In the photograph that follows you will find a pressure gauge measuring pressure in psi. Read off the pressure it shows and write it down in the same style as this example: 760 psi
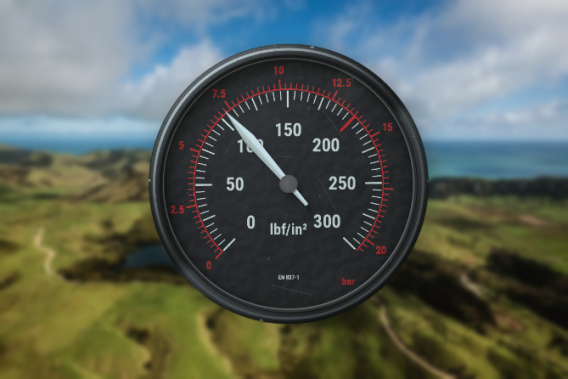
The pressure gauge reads 105 psi
